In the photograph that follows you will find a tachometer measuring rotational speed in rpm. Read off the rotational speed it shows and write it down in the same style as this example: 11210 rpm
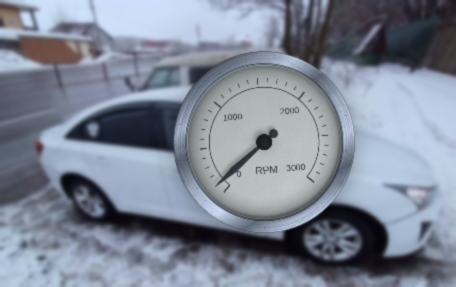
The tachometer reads 100 rpm
